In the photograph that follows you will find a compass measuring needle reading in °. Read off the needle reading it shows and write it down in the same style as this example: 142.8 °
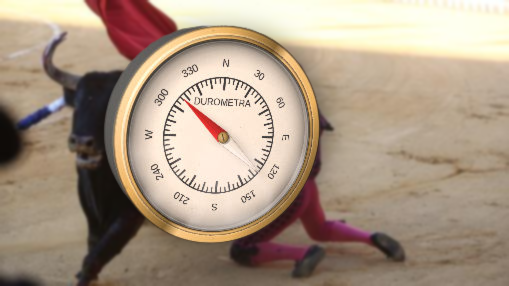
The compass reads 310 °
